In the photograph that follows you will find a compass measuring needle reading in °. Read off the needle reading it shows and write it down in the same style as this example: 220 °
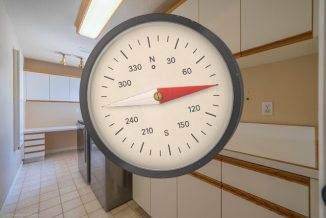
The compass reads 90 °
